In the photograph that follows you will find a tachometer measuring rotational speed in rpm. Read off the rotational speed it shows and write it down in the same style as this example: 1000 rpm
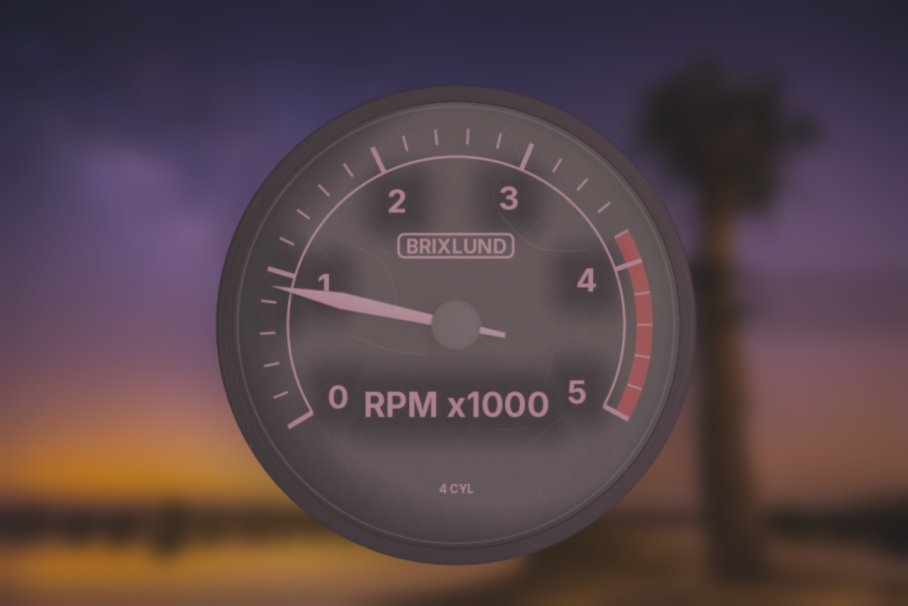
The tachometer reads 900 rpm
